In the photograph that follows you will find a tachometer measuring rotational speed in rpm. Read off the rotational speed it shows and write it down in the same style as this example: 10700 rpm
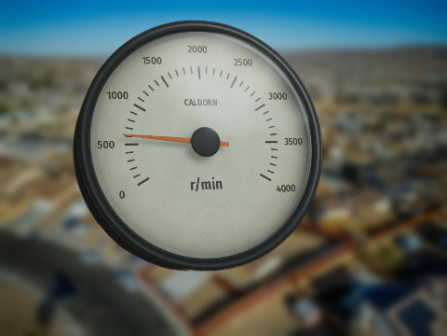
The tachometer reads 600 rpm
